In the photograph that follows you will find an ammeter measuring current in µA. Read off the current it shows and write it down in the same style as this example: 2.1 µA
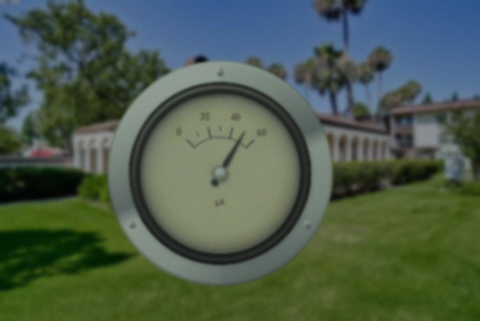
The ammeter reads 50 µA
